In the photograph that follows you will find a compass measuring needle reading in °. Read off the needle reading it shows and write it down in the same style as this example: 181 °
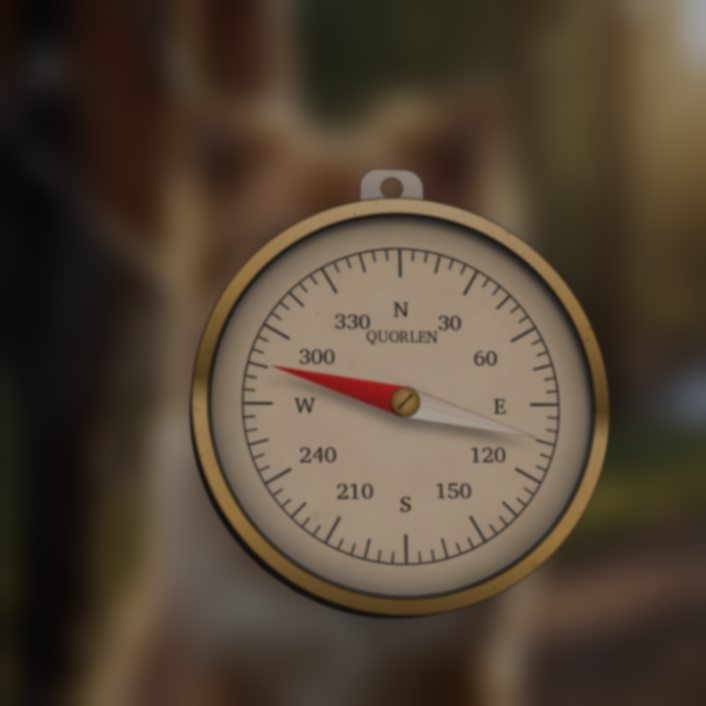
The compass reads 285 °
